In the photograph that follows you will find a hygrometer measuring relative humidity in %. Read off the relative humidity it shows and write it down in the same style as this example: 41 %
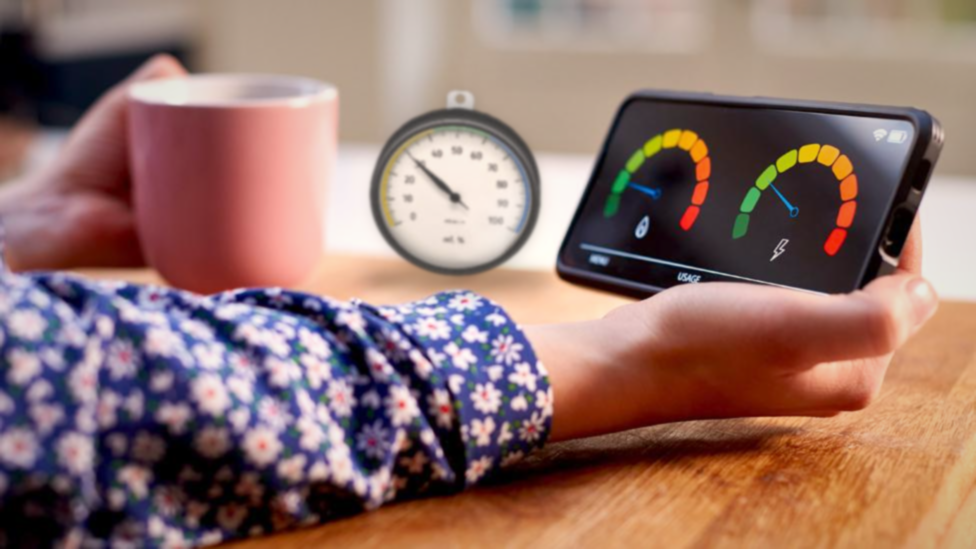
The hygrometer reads 30 %
